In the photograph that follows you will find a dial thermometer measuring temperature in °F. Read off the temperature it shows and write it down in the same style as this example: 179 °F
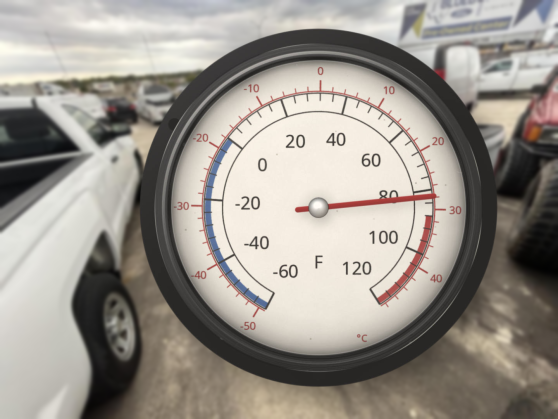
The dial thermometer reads 82 °F
